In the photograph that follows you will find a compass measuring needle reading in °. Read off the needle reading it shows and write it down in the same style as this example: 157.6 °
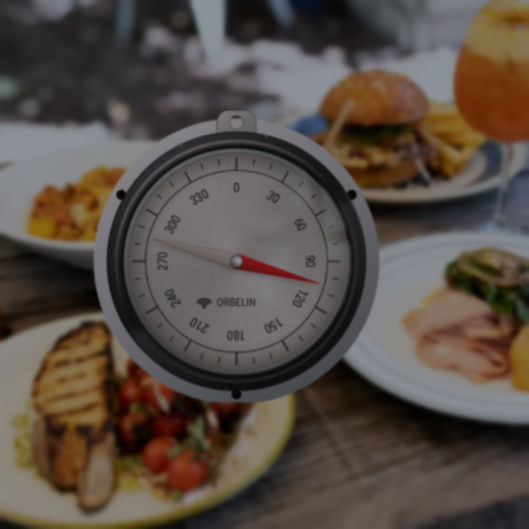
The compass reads 105 °
